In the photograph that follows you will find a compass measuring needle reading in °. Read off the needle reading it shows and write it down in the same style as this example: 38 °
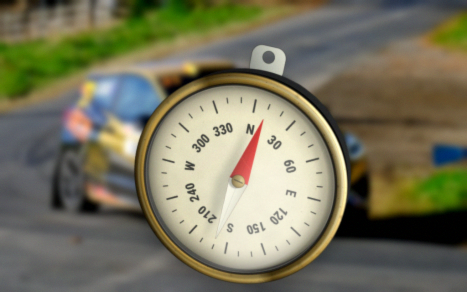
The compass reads 10 °
